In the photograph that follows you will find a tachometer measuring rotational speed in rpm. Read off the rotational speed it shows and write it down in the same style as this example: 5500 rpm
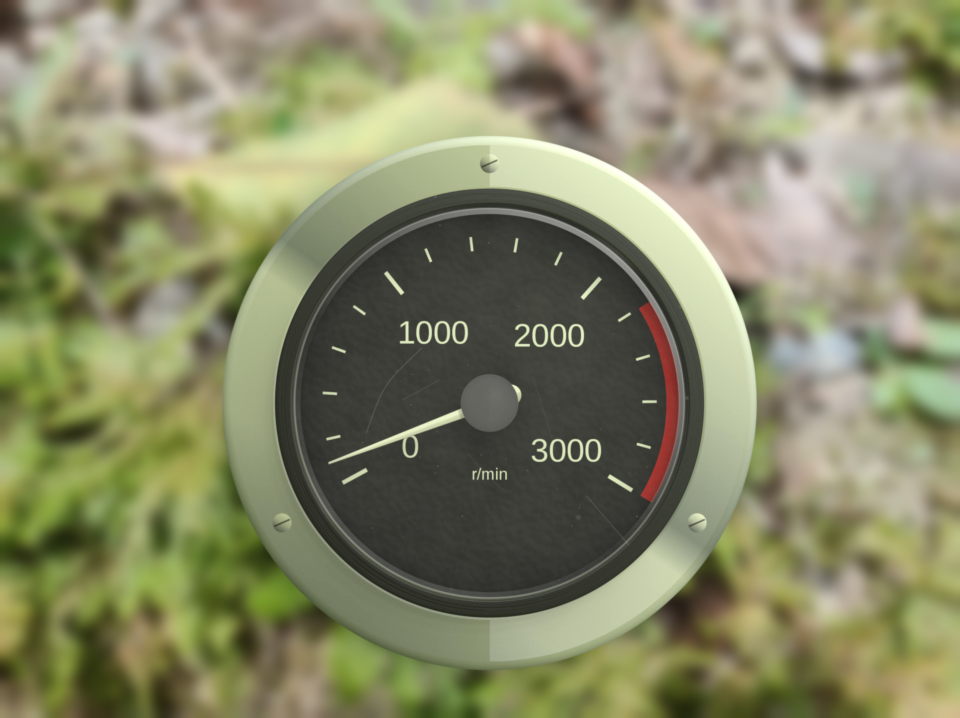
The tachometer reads 100 rpm
